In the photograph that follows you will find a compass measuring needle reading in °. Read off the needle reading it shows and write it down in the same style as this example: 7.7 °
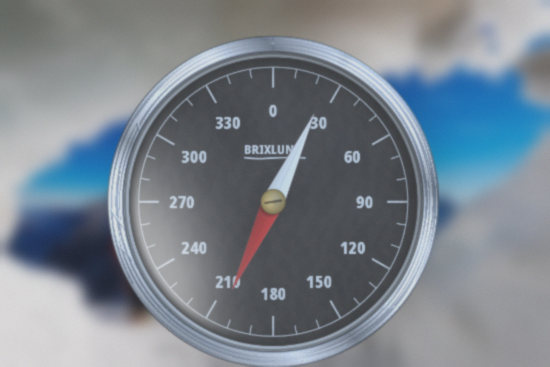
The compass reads 205 °
